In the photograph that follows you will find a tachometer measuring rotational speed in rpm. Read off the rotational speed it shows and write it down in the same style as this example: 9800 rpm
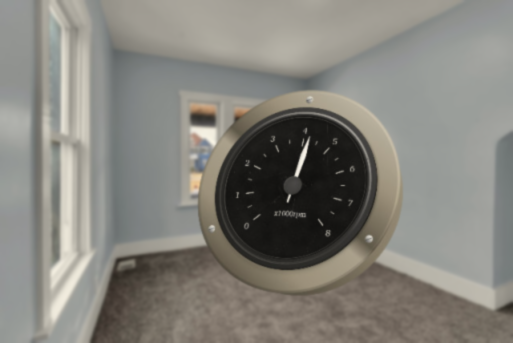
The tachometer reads 4250 rpm
